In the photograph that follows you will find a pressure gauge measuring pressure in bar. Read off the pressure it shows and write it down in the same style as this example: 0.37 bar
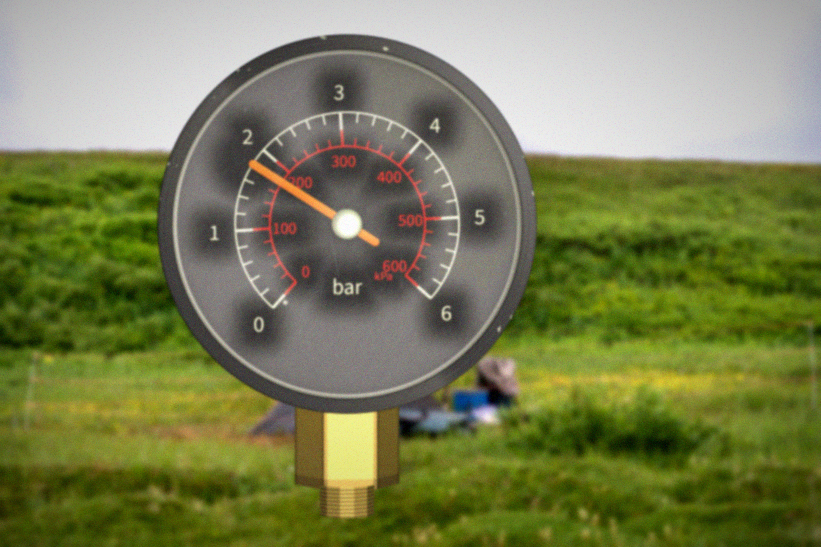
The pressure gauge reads 1.8 bar
